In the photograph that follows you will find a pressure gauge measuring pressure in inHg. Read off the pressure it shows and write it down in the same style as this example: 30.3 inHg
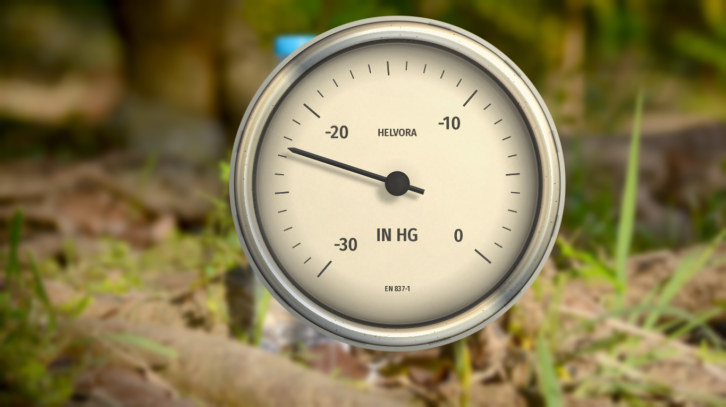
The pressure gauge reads -22.5 inHg
